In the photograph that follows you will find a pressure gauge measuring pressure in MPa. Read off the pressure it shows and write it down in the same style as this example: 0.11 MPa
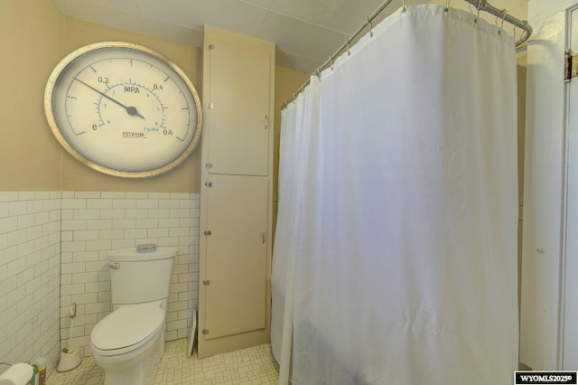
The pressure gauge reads 0.15 MPa
